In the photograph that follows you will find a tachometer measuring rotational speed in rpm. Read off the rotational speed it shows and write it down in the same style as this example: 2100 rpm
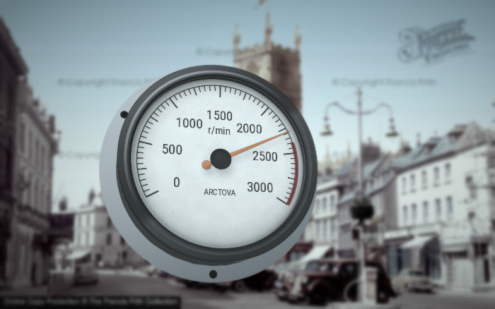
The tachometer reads 2300 rpm
